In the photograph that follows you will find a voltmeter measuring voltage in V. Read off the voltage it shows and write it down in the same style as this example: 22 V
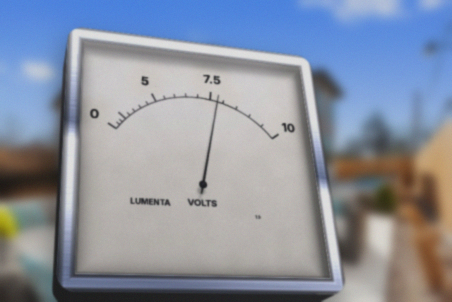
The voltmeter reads 7.75 V
